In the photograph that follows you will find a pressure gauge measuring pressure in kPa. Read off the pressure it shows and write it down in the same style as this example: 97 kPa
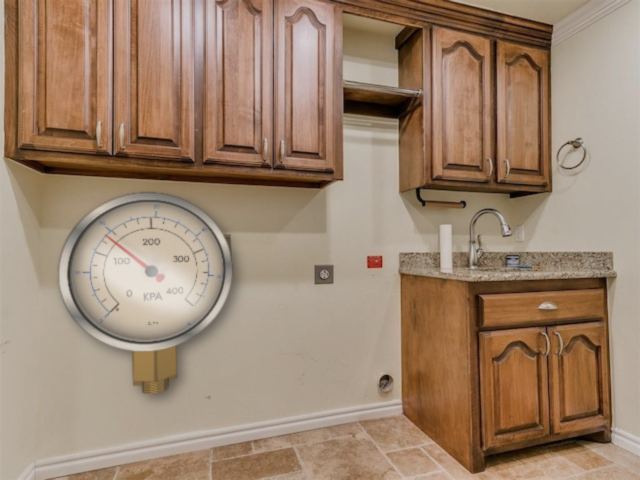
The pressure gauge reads 130 kPa
